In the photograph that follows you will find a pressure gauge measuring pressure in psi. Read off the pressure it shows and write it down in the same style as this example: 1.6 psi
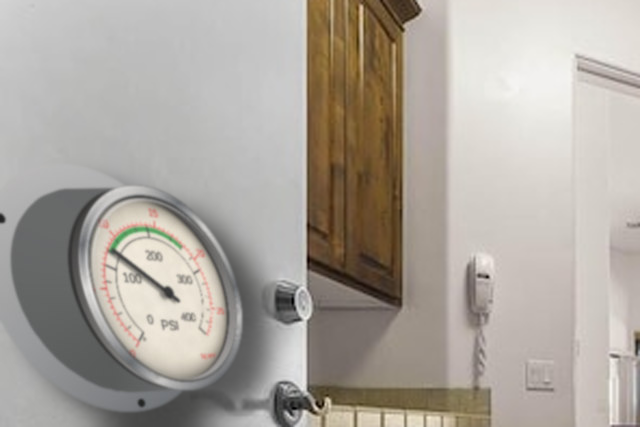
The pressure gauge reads 120 psi
